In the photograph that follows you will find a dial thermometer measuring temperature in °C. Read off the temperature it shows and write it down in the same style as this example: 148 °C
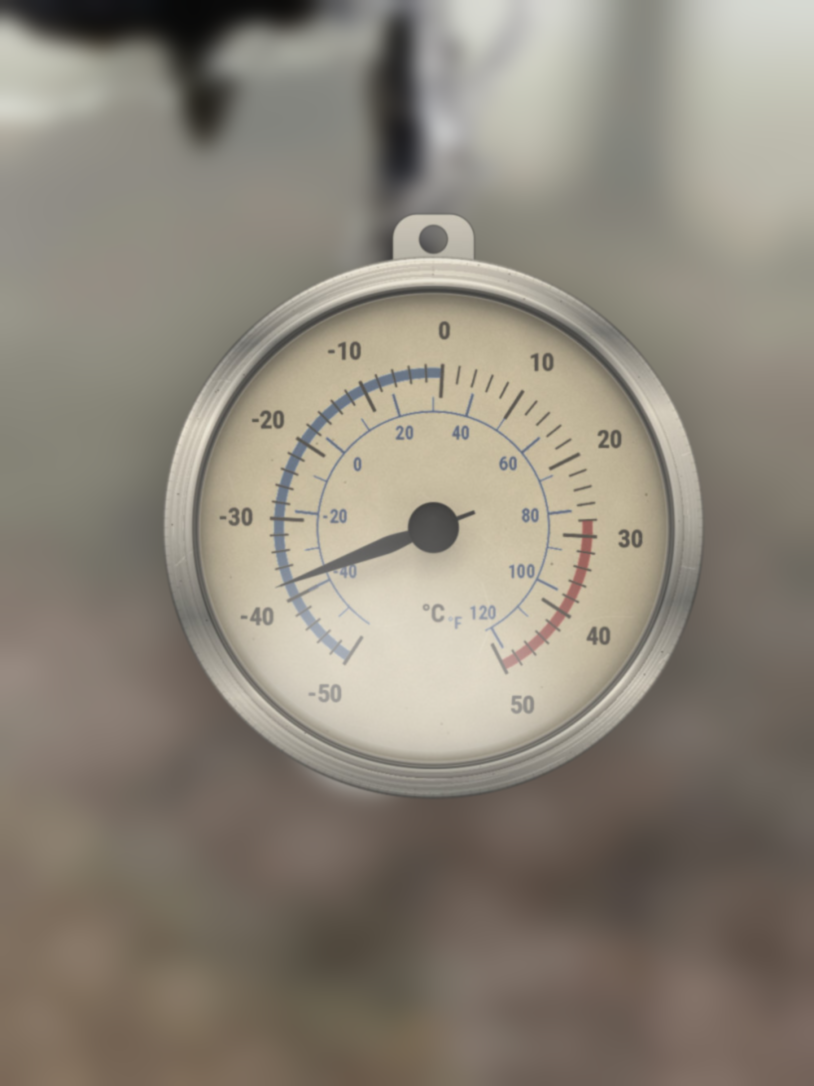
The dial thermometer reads -38 °C
